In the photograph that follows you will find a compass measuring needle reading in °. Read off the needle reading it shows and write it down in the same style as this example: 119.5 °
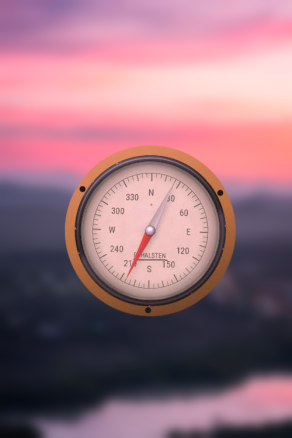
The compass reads 205 °
